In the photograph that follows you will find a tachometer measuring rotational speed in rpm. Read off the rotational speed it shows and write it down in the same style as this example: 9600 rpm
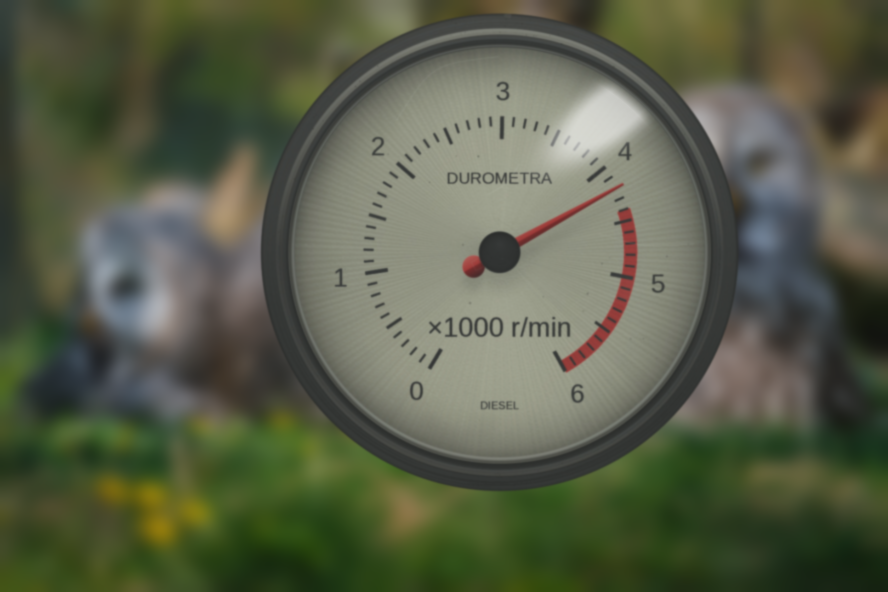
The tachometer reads 4200 rpm
